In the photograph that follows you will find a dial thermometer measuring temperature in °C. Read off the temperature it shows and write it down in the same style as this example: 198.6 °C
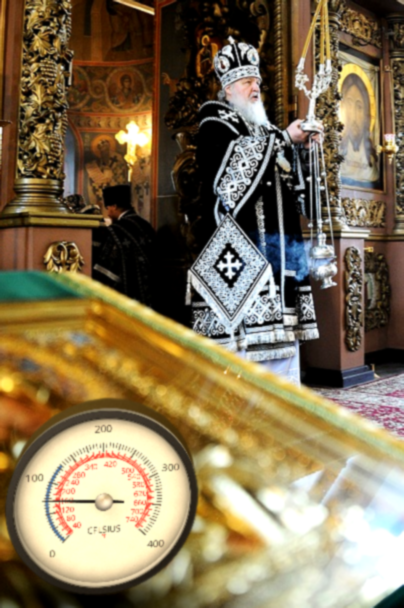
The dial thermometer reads 75 °C
